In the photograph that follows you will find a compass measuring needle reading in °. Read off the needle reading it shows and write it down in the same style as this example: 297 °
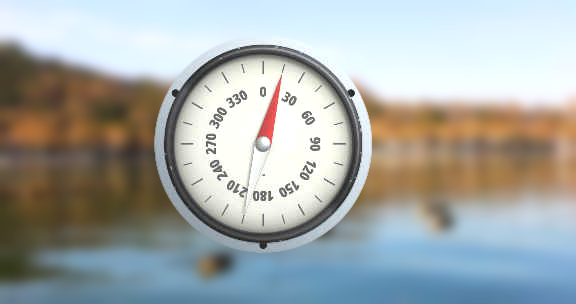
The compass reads 15 °
